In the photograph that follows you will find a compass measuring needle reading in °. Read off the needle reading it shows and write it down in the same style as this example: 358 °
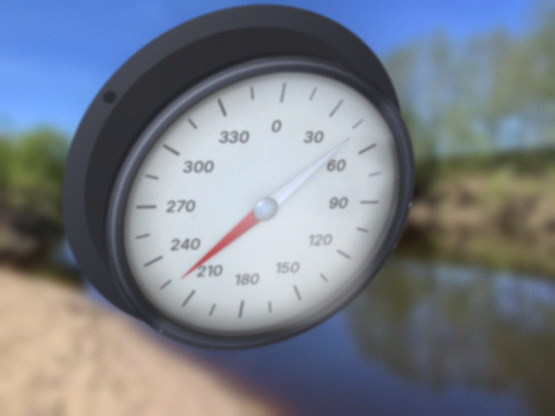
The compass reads 225 °
